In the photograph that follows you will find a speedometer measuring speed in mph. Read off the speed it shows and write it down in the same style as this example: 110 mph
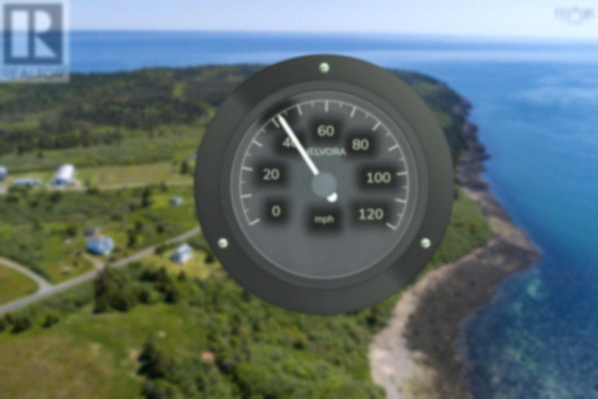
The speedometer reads 42.5 mph
